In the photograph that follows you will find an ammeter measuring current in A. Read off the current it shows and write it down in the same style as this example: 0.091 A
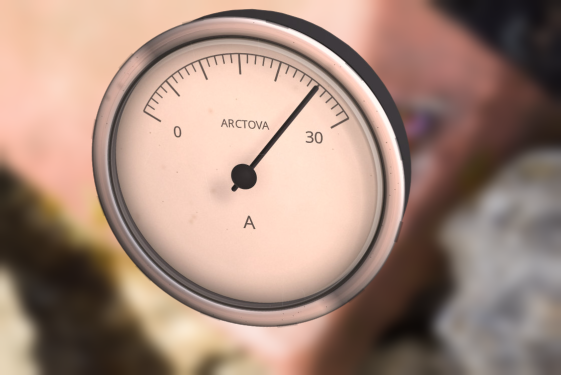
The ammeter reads 25 A
